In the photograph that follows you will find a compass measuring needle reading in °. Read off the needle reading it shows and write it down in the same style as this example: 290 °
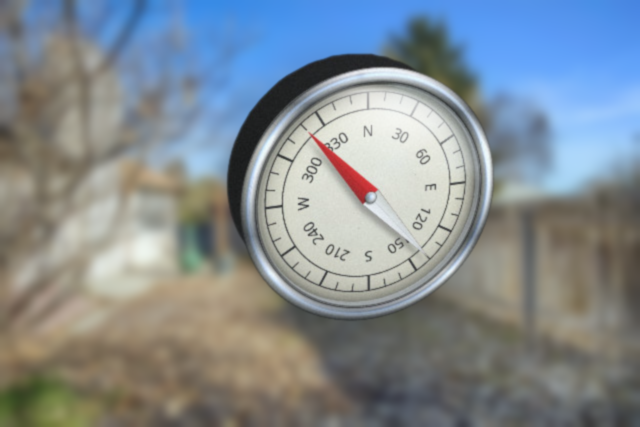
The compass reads 320 °
